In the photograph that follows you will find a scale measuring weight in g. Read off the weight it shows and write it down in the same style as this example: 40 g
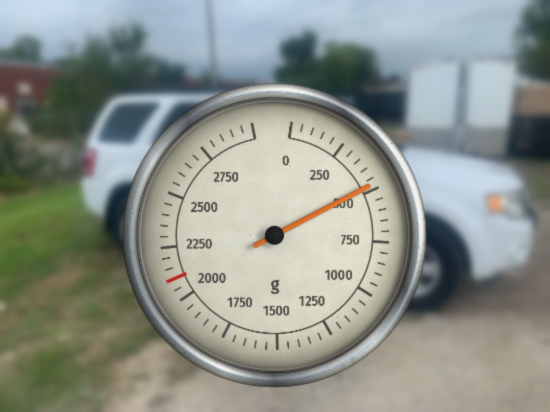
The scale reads 475 g
